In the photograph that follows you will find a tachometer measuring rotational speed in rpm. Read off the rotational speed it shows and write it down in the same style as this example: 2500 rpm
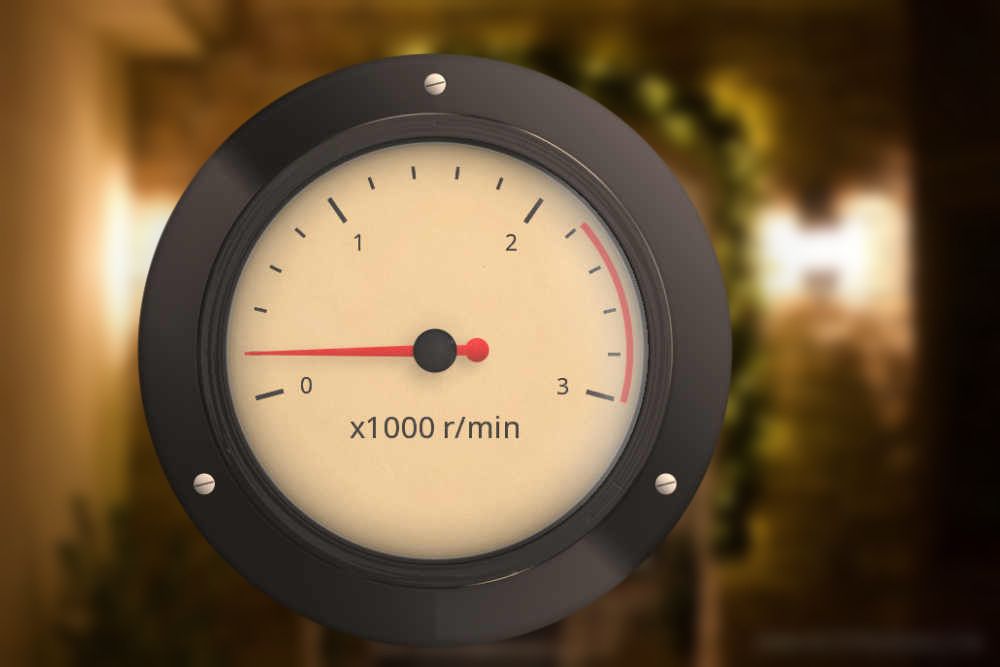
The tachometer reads 200 rpm
